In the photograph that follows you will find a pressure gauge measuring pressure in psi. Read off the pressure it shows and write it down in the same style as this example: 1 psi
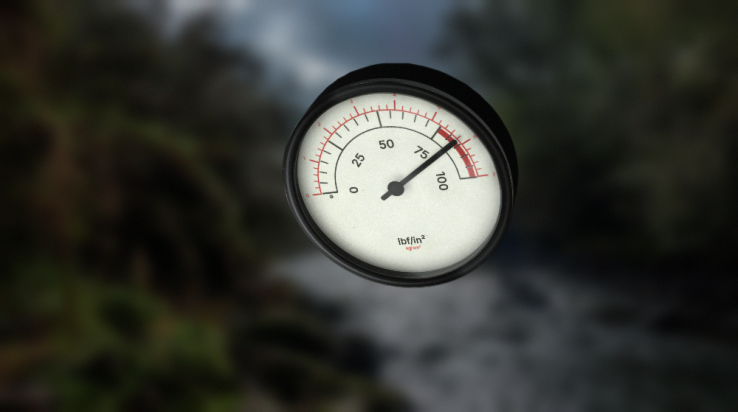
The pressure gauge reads 82.5 psi
